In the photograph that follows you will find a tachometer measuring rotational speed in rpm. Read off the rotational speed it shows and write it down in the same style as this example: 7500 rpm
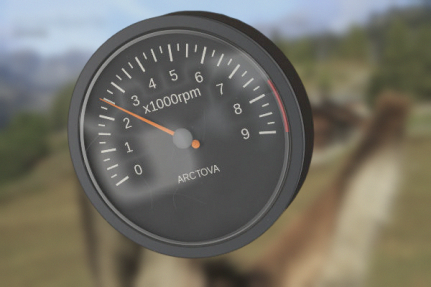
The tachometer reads 2500 rpm
